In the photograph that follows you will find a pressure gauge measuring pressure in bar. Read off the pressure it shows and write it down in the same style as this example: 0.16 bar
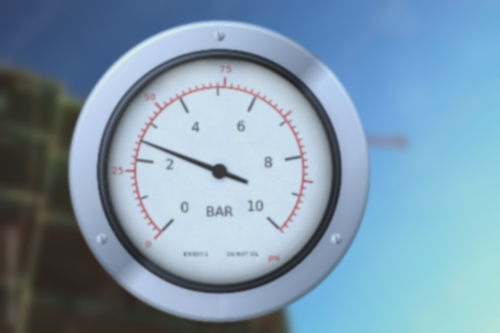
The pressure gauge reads 2.5 bar
